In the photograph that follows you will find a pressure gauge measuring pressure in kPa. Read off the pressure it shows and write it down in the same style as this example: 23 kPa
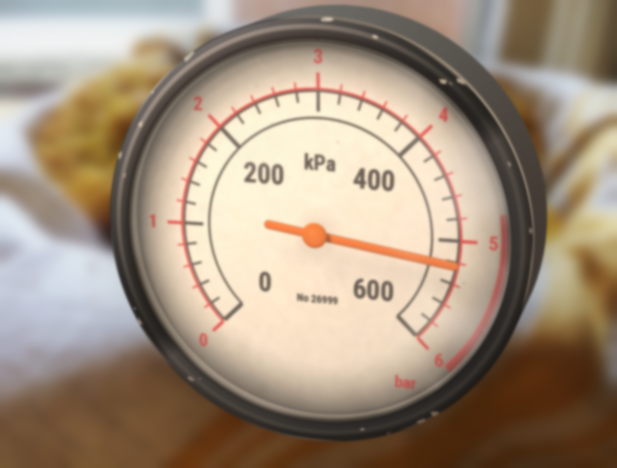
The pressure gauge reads 520 kPa
